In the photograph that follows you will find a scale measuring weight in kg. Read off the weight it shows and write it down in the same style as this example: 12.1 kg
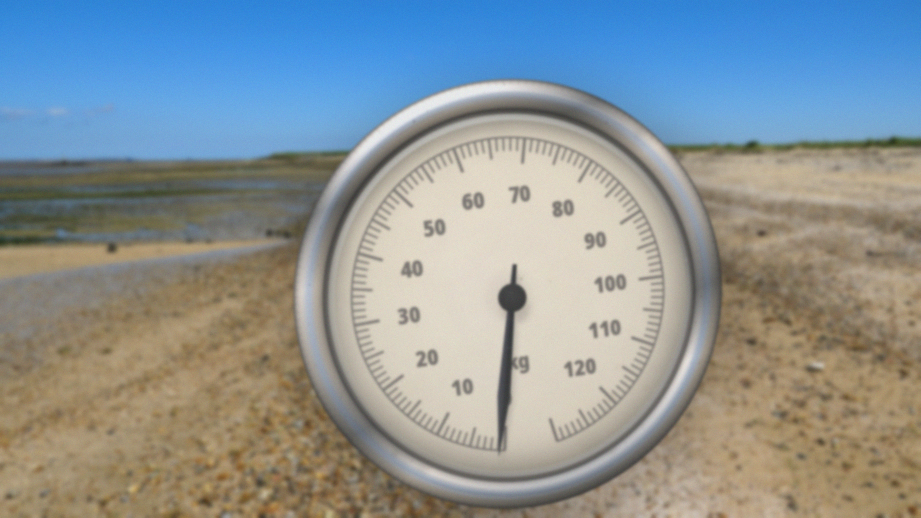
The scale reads 1 kg
